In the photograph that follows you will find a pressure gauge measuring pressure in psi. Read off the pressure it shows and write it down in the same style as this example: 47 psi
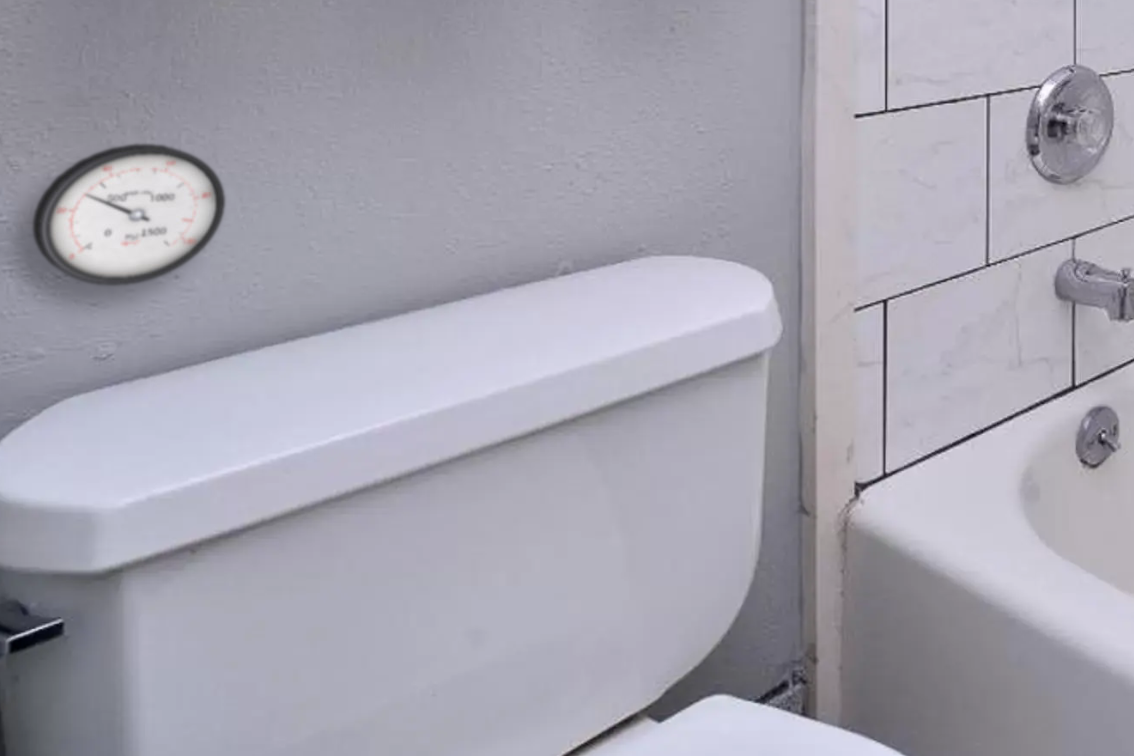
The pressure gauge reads 400 psi
